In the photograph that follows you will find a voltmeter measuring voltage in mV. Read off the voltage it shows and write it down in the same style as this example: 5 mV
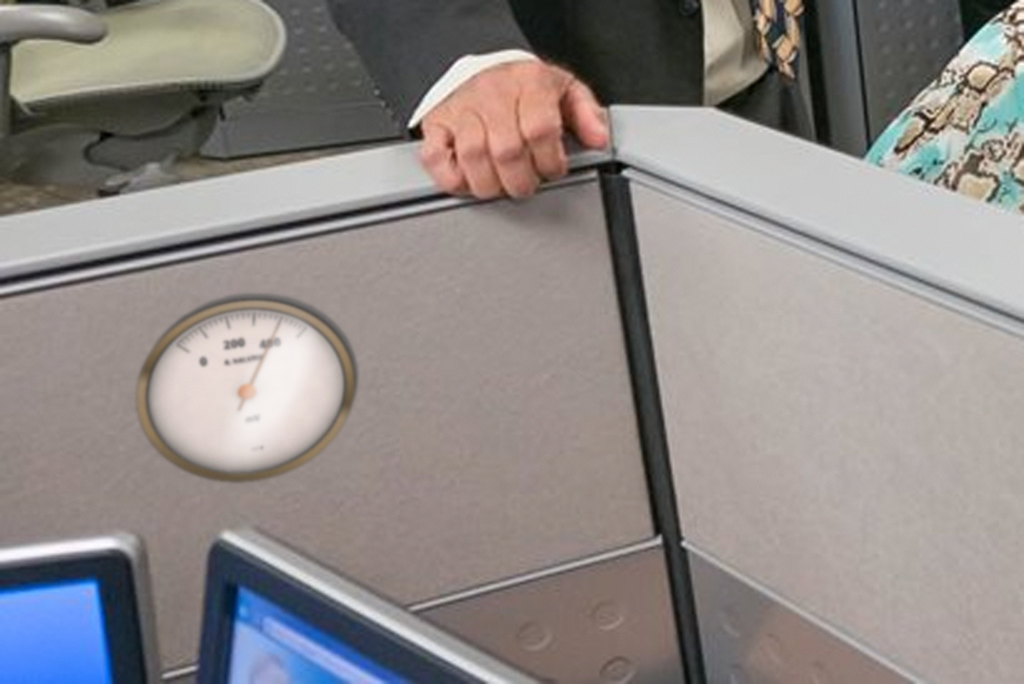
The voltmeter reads 400 mV
